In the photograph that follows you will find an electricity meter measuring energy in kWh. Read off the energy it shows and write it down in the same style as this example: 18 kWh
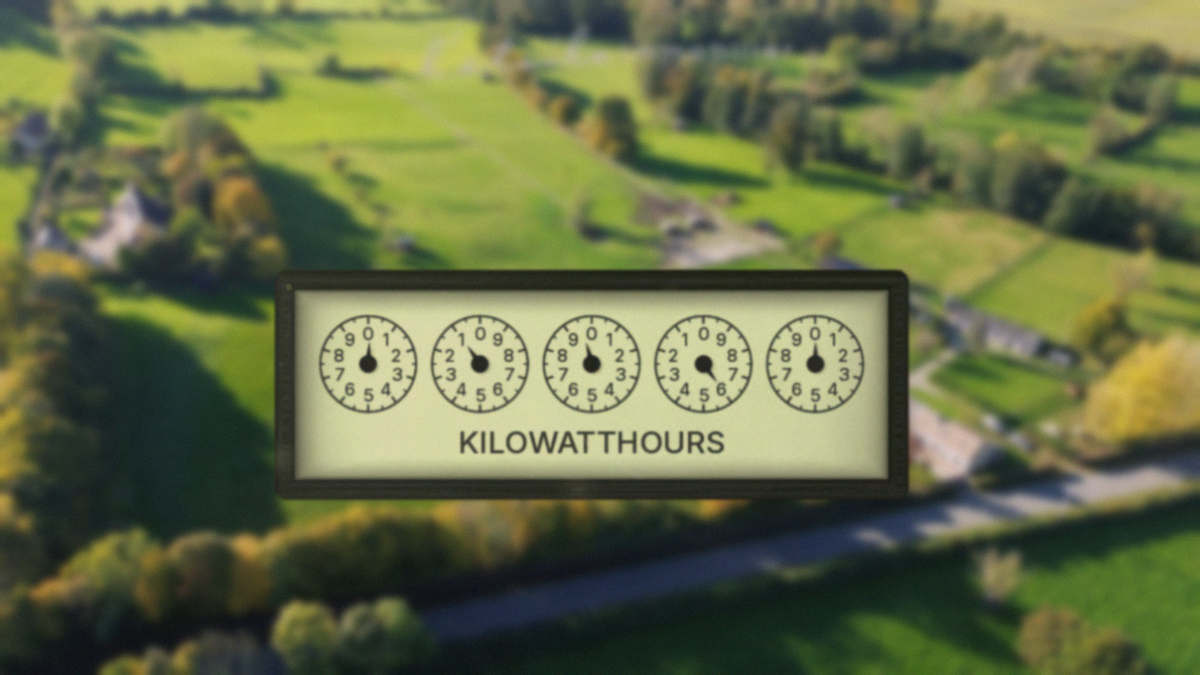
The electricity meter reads 960 kWh
